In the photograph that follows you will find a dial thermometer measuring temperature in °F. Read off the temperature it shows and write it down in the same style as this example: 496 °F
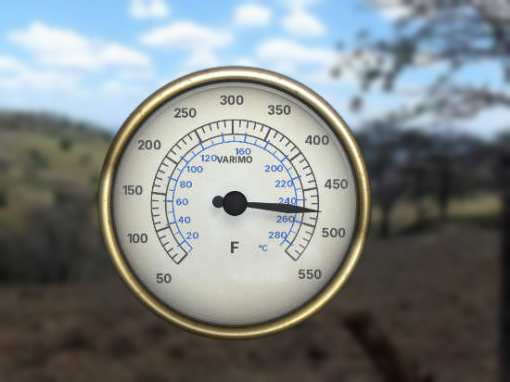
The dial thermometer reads 480 °F
